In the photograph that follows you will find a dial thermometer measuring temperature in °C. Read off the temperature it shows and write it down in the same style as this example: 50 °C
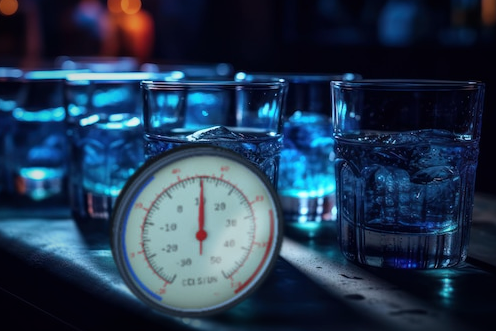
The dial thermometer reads 10 °C
